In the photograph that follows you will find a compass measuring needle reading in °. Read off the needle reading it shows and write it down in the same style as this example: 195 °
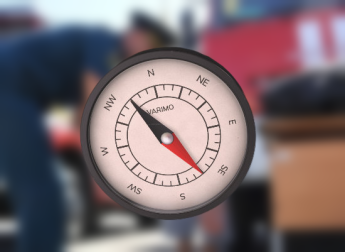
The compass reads 150 °
